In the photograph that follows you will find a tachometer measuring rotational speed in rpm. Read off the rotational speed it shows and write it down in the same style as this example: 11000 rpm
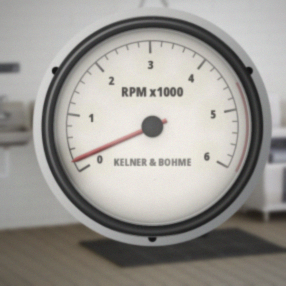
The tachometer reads 200 rpm
